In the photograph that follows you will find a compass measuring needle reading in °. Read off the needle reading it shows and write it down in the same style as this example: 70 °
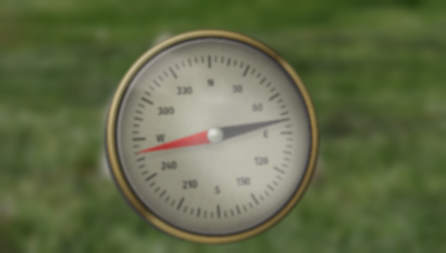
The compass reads 260 °
